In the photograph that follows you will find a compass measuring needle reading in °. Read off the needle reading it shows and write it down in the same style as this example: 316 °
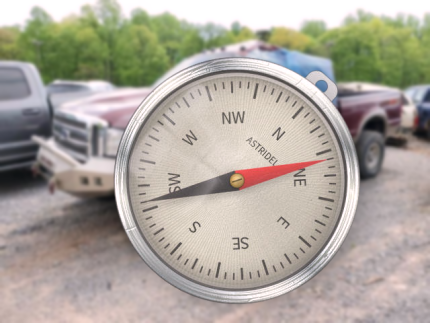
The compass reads 35 °
